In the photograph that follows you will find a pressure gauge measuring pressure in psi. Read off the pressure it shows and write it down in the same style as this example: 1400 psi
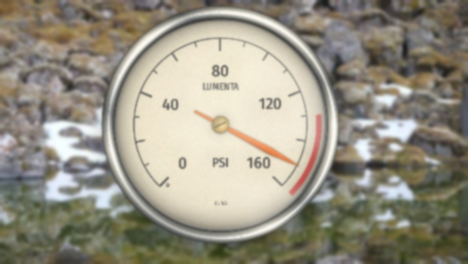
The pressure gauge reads 150 psi
